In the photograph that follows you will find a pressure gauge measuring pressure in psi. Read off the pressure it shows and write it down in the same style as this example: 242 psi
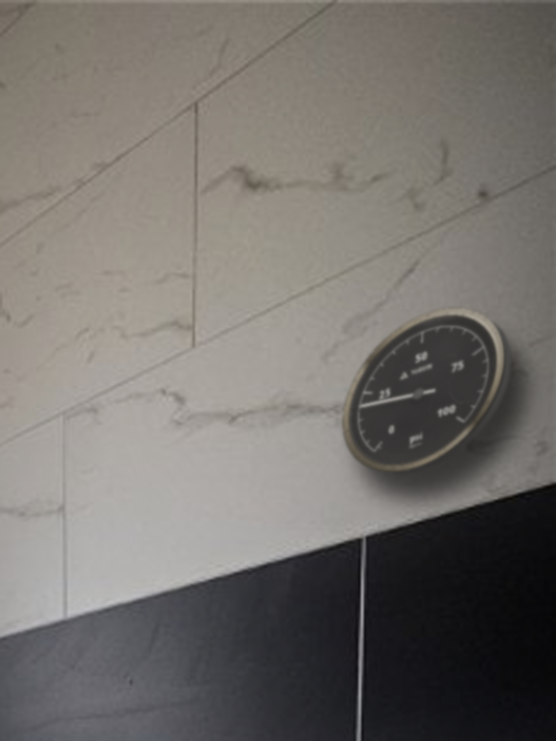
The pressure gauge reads 20 psi
